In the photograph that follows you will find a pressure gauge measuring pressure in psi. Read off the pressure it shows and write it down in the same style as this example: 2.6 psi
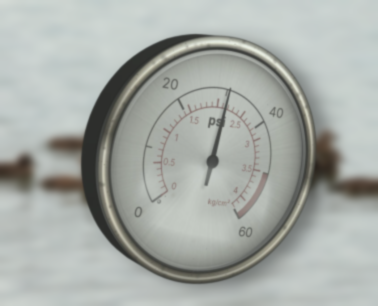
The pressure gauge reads 30 psi
